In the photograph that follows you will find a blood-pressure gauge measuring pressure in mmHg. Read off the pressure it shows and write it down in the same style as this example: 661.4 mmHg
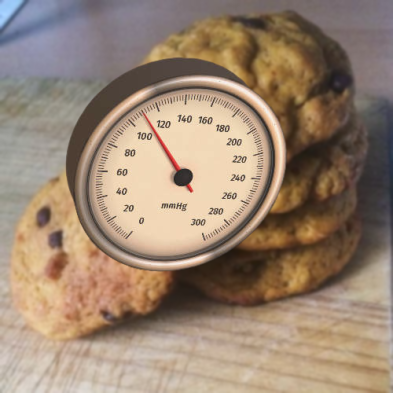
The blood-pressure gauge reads 110 mmHg
